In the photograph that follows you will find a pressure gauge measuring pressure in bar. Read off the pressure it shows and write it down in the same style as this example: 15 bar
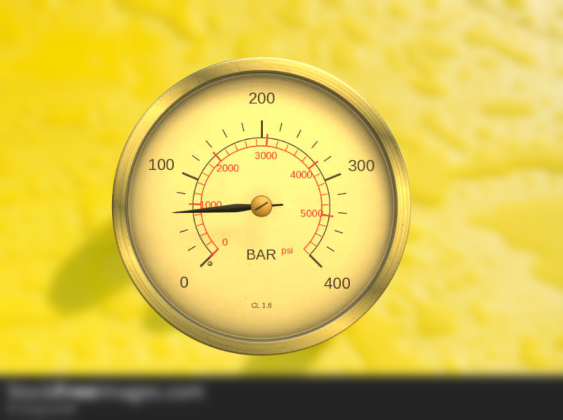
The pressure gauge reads 60 bar
